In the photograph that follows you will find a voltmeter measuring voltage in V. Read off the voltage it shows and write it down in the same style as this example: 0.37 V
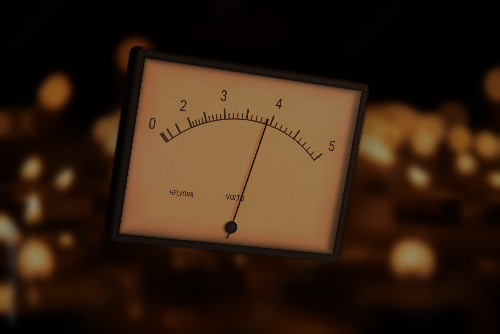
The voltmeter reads 3.9 V
